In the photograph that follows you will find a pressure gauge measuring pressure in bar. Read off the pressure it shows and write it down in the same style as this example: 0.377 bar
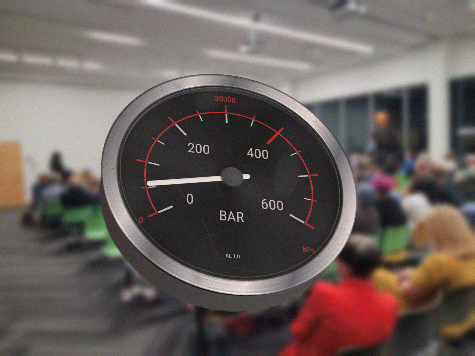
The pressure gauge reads 50 bar
